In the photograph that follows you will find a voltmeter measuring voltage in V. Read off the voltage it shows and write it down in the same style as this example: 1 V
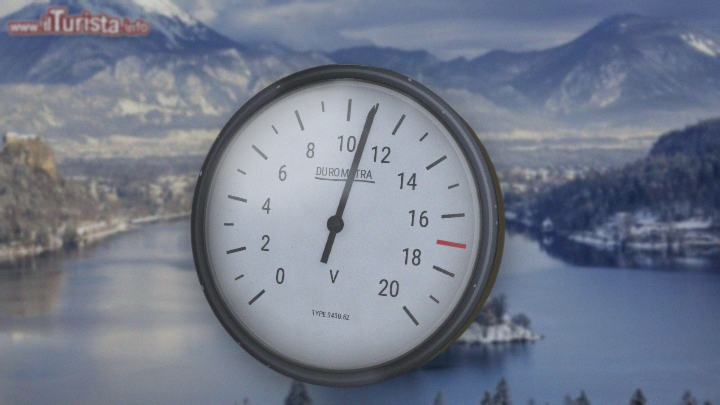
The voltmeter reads 11 V
